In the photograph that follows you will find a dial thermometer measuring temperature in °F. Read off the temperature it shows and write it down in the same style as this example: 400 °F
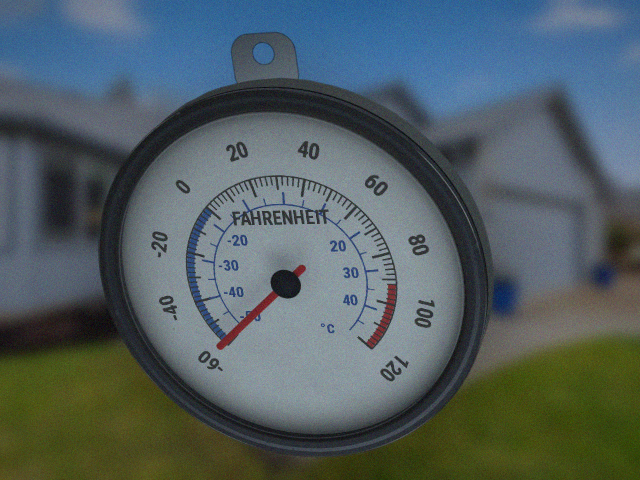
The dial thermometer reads -58 °F
